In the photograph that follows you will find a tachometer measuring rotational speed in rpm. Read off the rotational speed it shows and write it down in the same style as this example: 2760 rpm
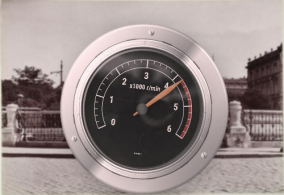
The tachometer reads 4200 rpm
